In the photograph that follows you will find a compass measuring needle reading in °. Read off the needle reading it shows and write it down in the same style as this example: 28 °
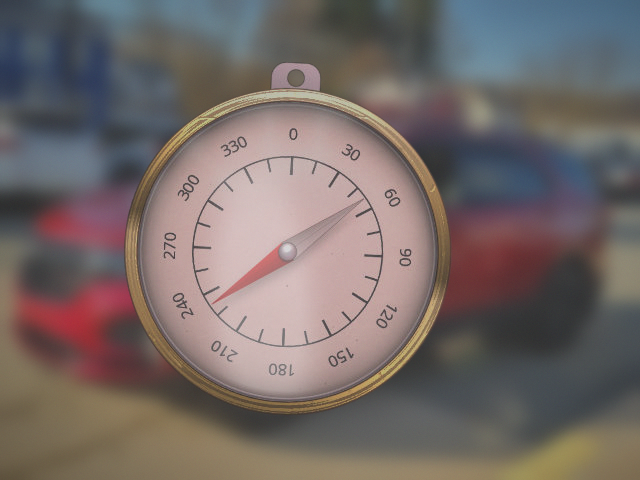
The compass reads 232.5 °
